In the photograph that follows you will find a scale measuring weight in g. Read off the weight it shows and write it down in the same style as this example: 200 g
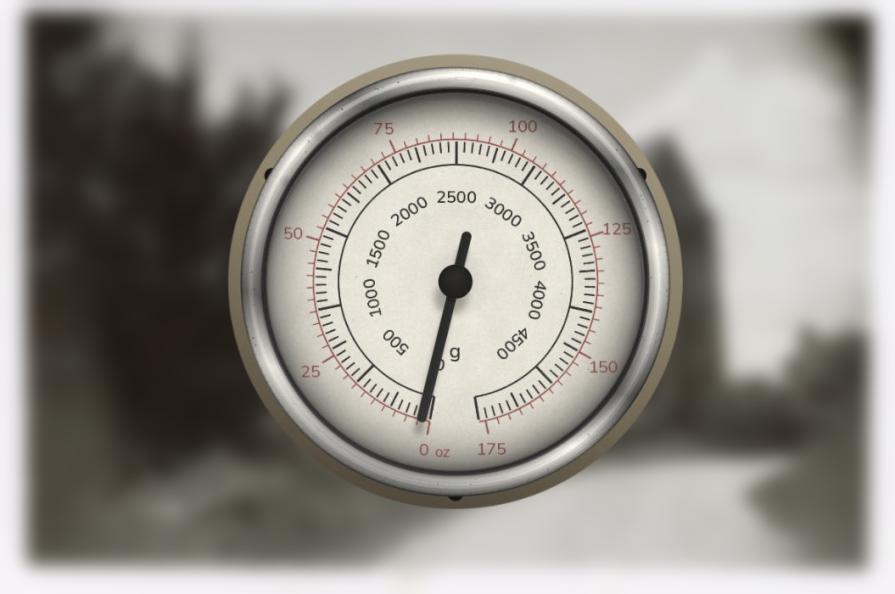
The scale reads 50 g
